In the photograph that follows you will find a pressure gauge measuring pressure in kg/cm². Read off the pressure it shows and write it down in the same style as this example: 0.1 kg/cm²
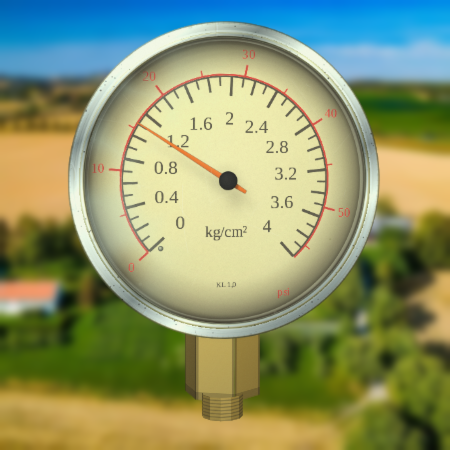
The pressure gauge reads 1.1 kg/cm²
